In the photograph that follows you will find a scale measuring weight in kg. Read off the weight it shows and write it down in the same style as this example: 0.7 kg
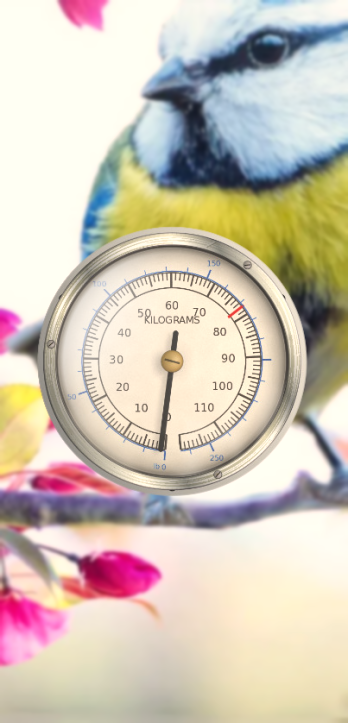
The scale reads 1 kg
